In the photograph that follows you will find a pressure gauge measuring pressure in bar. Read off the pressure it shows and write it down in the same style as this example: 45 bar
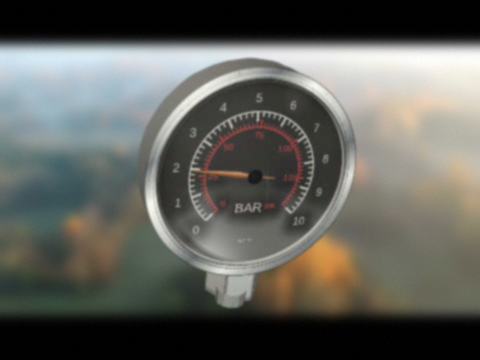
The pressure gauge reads 2 bar
